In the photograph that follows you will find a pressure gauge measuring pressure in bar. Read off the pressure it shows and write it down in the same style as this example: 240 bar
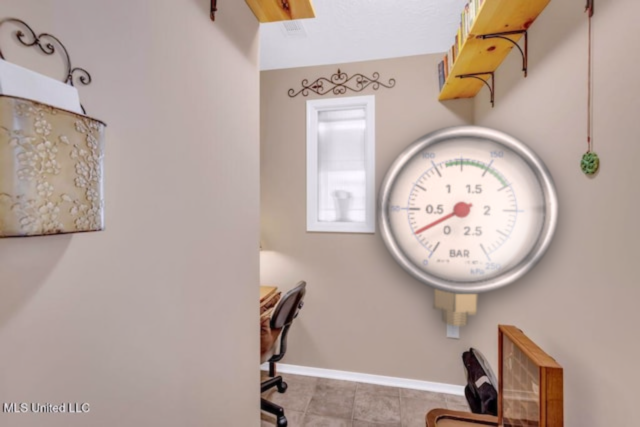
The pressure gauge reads 0.25 bar
